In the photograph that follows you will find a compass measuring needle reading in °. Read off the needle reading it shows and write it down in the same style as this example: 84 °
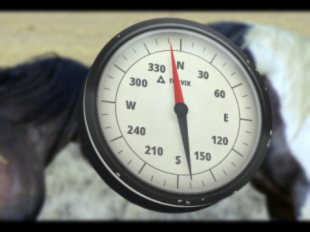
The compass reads 350 °
